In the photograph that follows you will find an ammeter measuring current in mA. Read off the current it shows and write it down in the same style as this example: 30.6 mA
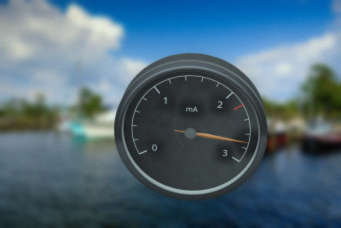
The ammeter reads 2.7 mA
